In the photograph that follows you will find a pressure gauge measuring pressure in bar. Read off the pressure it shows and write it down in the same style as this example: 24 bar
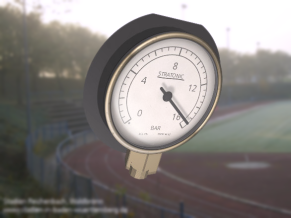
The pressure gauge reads 15.5 bar
